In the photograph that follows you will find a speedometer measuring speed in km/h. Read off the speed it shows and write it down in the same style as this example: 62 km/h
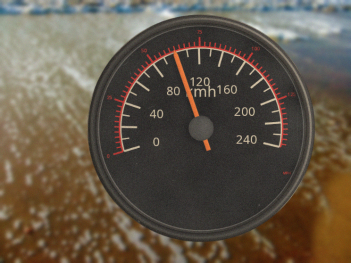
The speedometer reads 100 km/h
